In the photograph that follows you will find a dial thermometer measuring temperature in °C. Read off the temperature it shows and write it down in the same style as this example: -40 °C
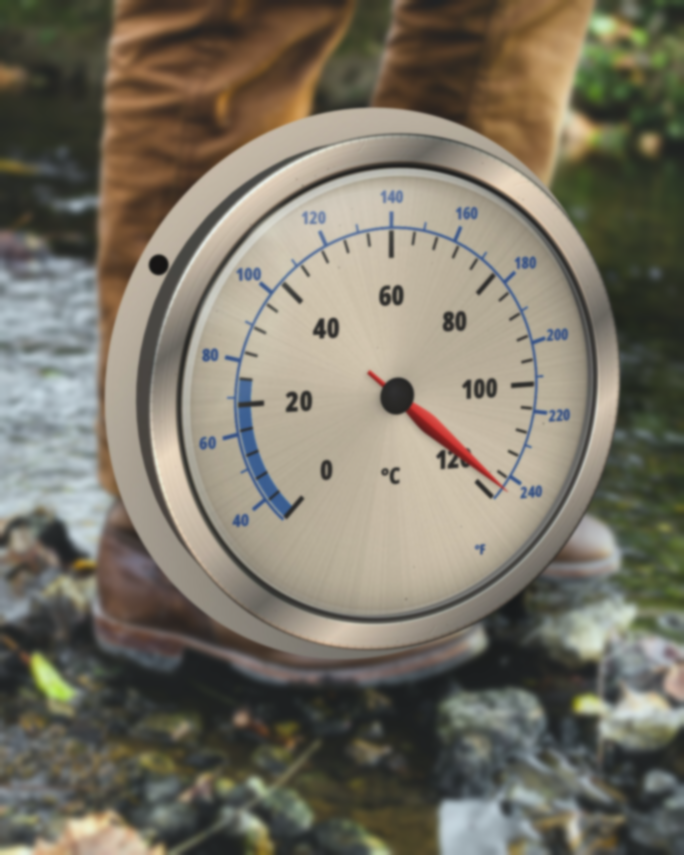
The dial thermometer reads 118 °C
